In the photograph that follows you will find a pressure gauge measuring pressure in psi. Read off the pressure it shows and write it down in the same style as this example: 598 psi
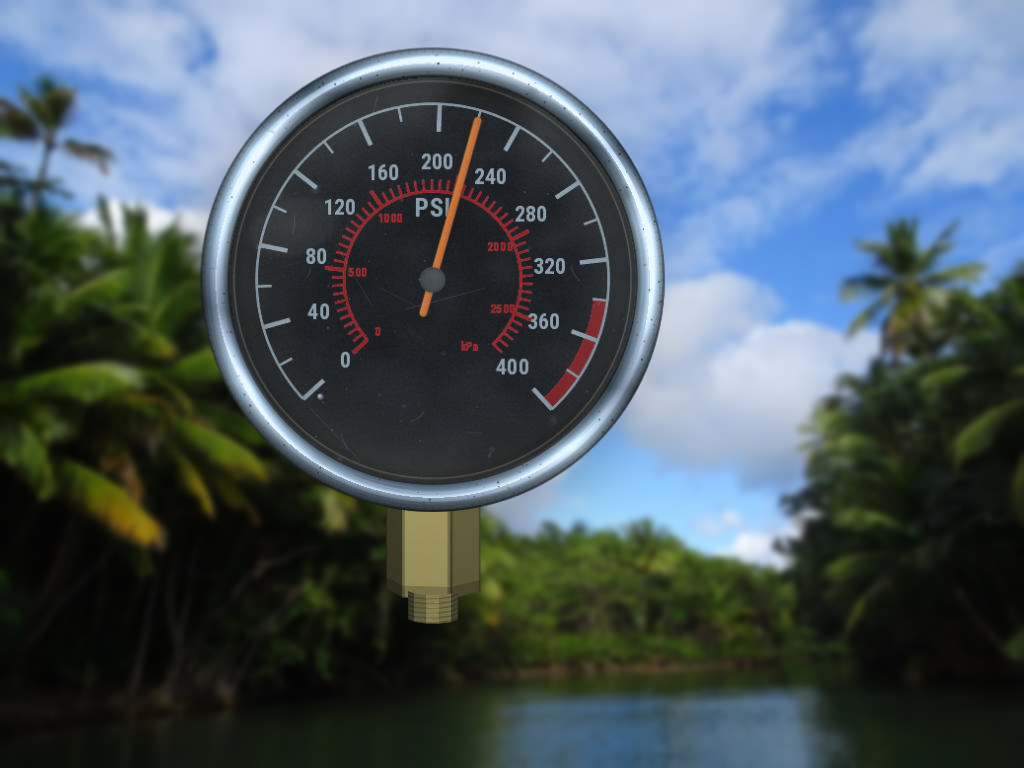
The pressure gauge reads 220 psi
